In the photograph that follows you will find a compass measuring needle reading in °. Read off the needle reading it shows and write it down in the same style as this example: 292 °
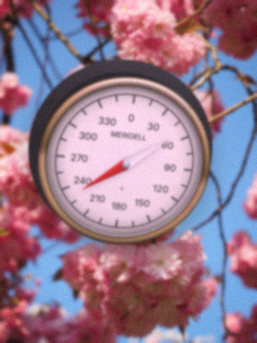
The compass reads 232.5 °
